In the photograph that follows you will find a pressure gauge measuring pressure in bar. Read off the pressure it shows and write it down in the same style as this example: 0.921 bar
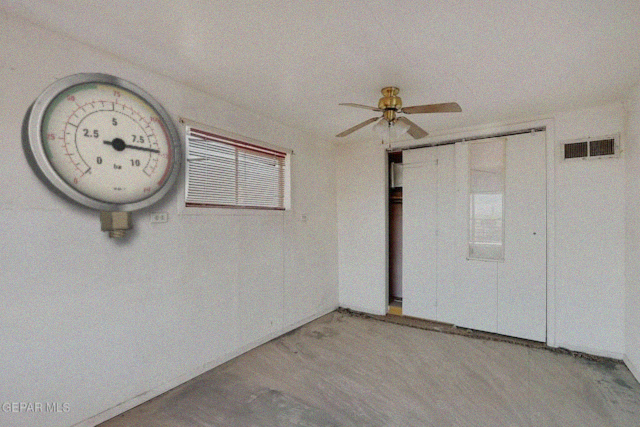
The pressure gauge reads 8.5 bar
